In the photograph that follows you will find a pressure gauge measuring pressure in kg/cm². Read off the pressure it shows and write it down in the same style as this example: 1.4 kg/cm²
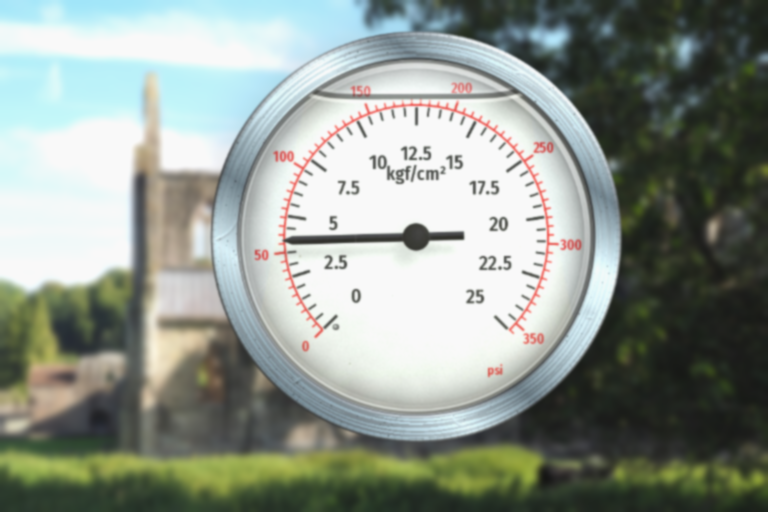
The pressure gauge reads 4 kg/cm²
